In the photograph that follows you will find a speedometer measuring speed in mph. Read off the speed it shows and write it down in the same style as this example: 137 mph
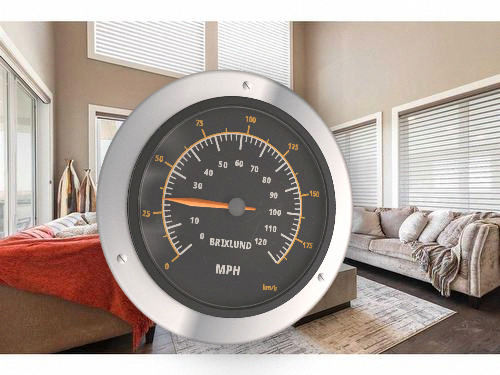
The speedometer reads 20 mph
